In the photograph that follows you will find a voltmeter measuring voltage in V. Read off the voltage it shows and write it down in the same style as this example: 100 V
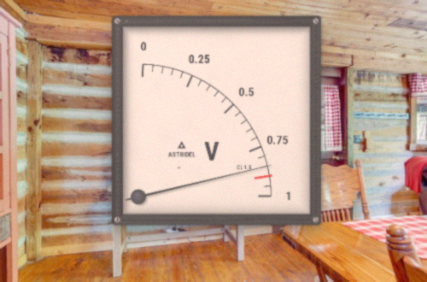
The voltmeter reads 0.85 V
